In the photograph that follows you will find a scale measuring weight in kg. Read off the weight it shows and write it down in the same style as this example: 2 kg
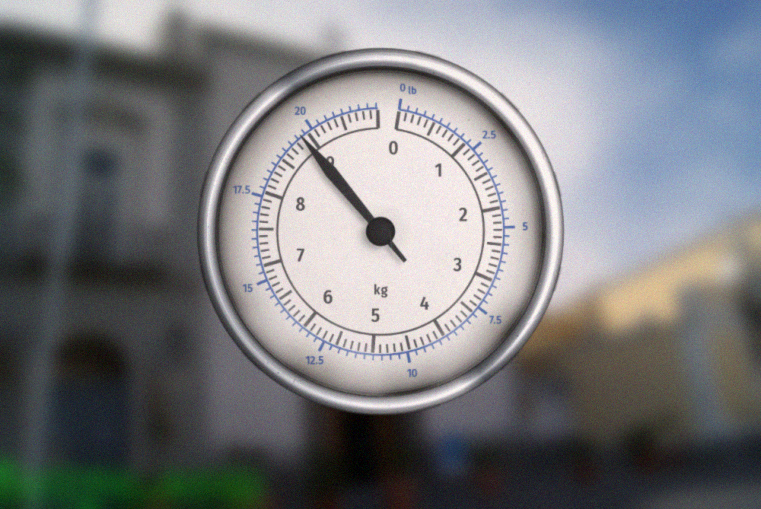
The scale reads 8.9 kg
